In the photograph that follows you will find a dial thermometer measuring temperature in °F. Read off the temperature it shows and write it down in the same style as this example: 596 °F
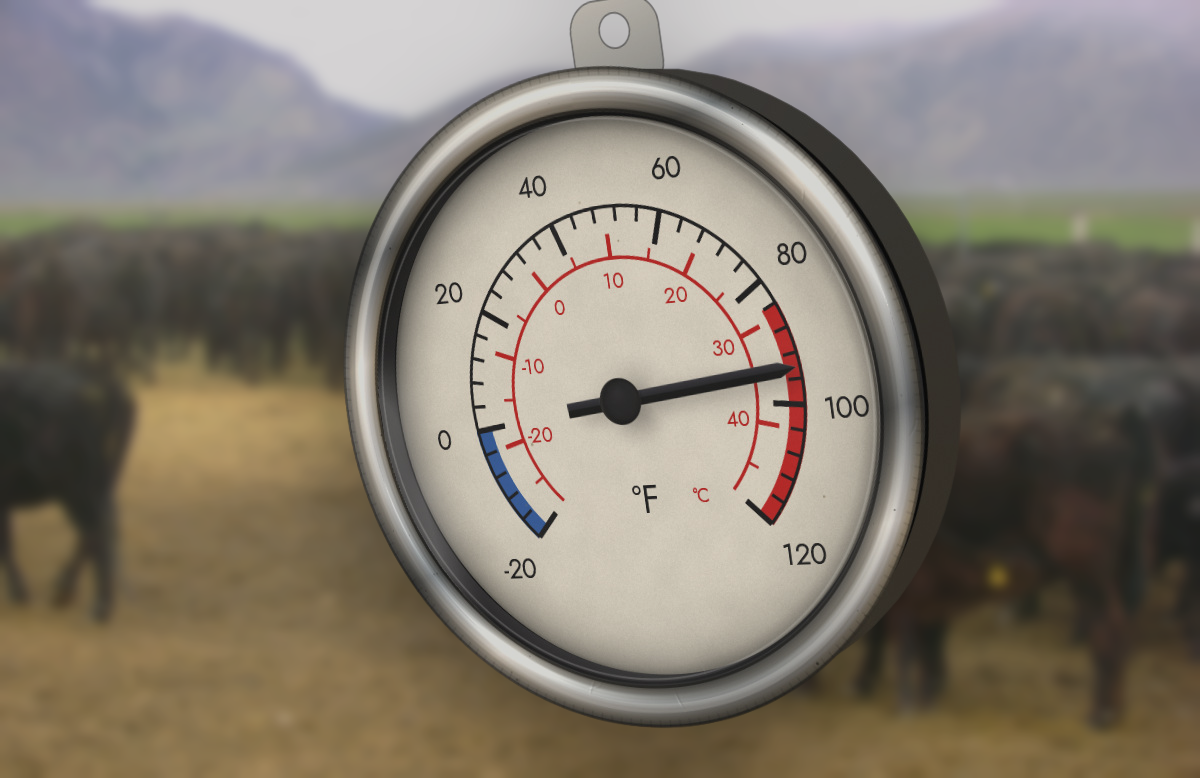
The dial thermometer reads 94 °F
